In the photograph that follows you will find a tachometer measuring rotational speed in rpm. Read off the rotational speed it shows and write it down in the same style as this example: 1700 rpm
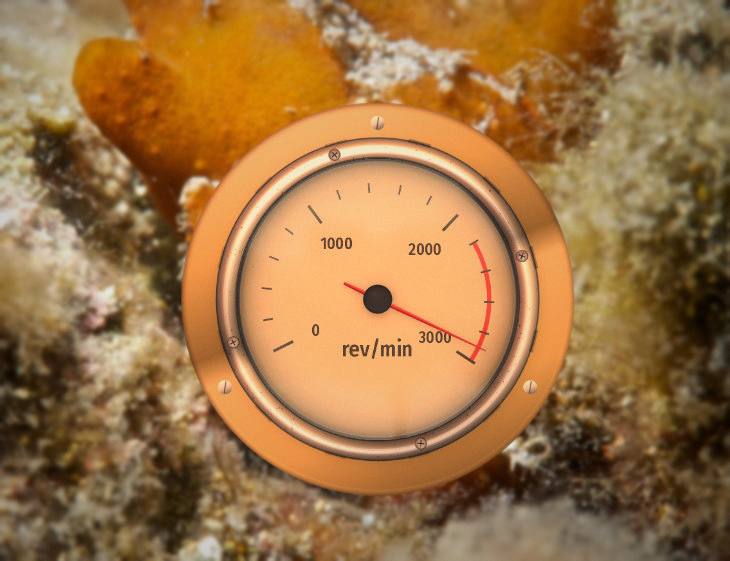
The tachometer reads 2900 rpm
